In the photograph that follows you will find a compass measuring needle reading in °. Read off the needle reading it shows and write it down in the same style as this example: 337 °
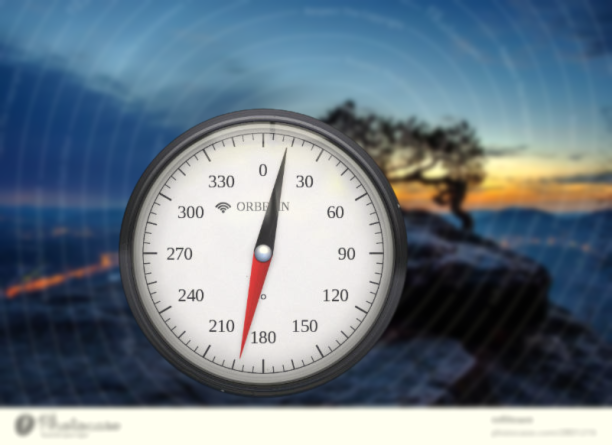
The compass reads 192.5 °
